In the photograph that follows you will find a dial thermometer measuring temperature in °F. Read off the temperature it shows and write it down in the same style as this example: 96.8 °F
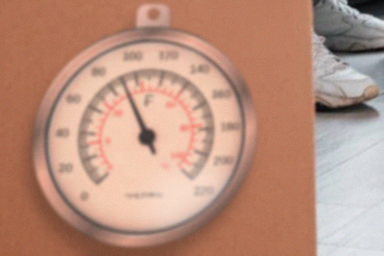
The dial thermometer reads 90 °F
